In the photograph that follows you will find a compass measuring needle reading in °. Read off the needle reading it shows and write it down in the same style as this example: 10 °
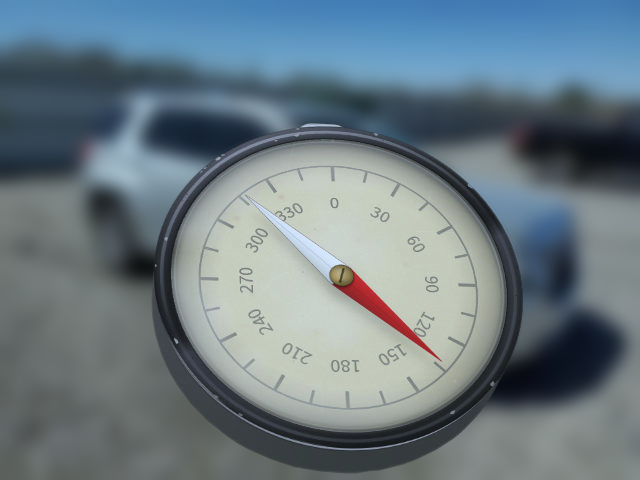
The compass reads 135 °
